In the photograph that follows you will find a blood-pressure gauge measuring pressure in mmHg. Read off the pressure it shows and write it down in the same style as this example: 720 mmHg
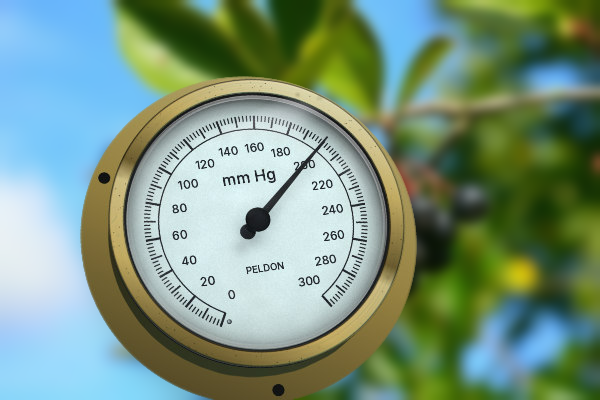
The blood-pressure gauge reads 200 mmHg
